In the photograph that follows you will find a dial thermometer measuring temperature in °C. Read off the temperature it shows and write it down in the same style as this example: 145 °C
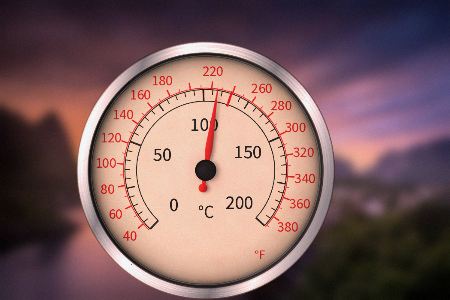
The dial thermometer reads 107.5 °C
